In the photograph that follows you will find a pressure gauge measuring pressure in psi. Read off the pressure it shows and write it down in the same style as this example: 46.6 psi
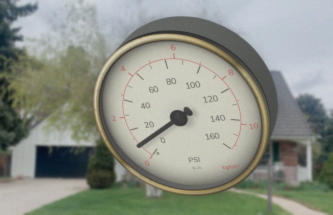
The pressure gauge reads 10 psi
